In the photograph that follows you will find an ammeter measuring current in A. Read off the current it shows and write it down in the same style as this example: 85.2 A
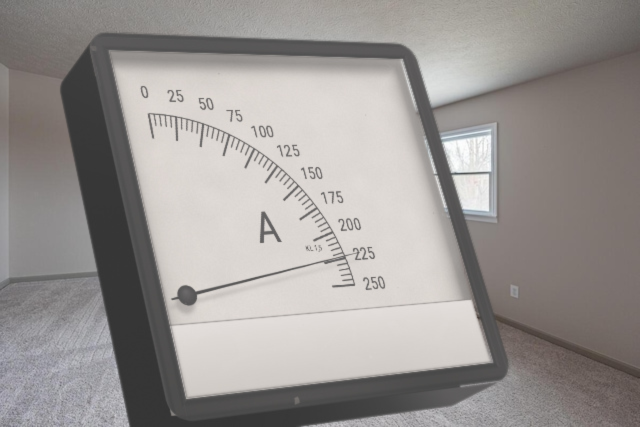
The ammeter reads 225 A
